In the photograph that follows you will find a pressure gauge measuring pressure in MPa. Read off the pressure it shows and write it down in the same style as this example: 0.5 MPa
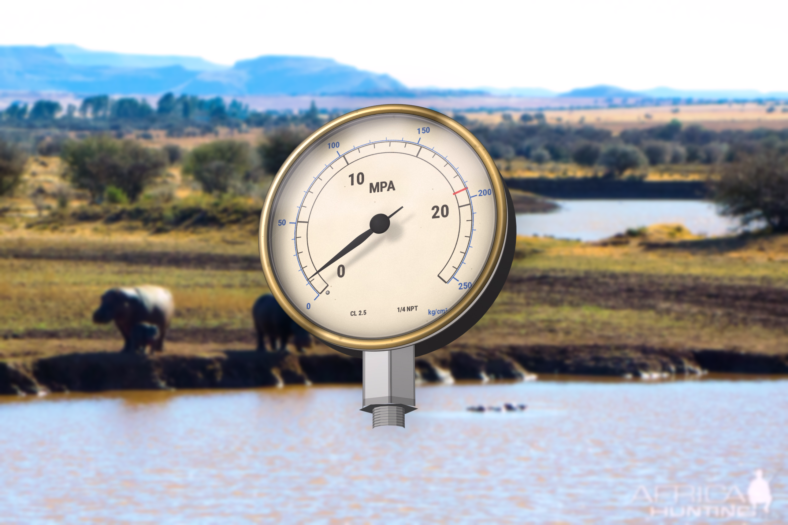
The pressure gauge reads 1 MPa
